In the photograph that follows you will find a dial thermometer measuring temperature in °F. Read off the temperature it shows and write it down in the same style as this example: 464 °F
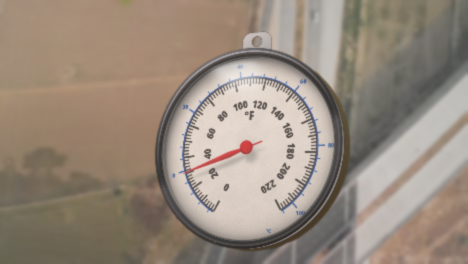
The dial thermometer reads 30 °F
